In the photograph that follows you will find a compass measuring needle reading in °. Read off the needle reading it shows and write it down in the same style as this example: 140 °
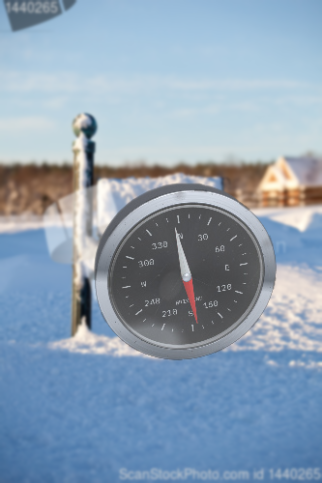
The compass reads 175 °
